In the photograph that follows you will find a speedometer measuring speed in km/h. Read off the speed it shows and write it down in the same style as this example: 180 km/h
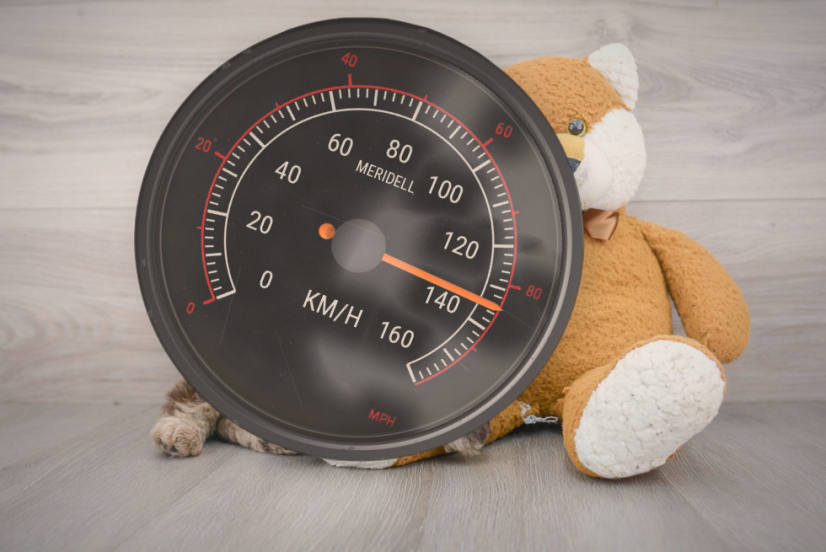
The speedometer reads 134 km/h
